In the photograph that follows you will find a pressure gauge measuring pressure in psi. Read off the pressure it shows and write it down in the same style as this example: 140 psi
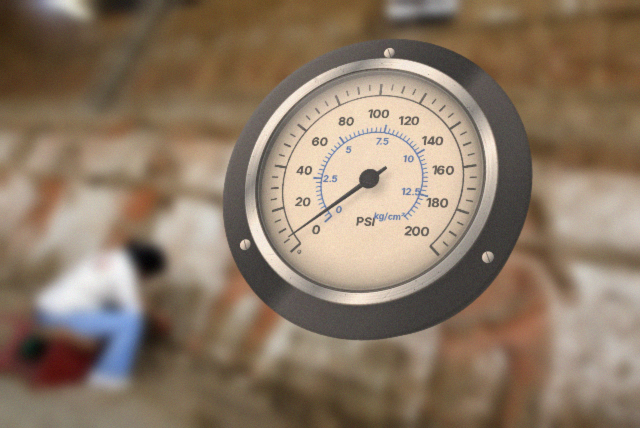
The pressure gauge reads 5 psi
